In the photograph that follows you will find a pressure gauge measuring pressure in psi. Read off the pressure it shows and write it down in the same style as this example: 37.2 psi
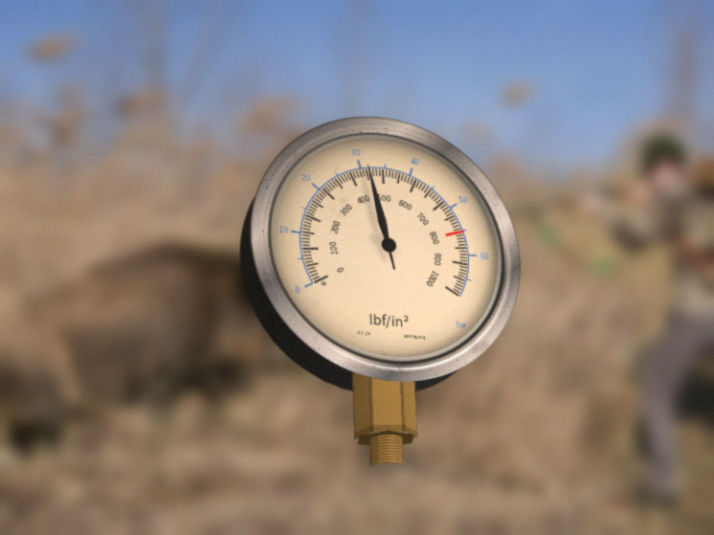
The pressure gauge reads 450 psi
